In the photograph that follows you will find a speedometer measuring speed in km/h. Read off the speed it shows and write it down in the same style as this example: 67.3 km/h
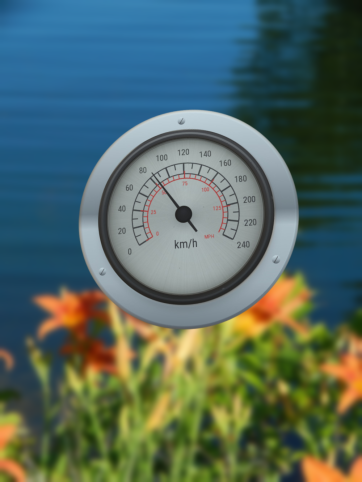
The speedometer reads 85 km/h
